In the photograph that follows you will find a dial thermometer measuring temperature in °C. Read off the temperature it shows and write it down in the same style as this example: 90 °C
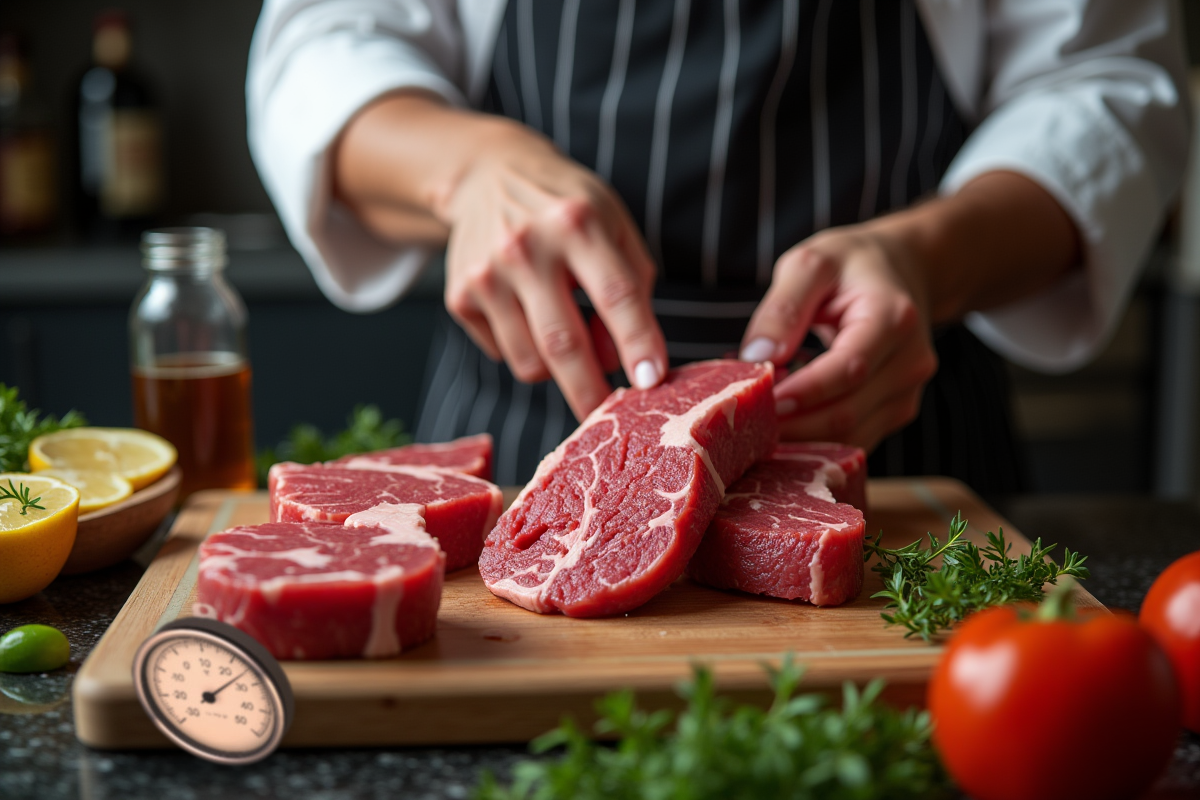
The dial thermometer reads 25 °C
